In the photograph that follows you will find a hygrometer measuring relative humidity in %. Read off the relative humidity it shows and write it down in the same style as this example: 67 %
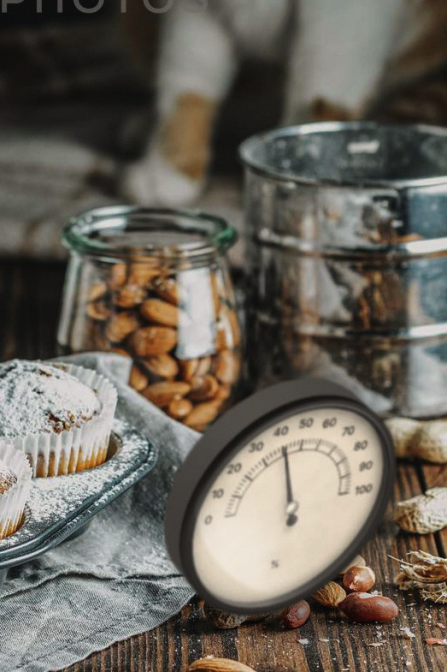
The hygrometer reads 40 %
